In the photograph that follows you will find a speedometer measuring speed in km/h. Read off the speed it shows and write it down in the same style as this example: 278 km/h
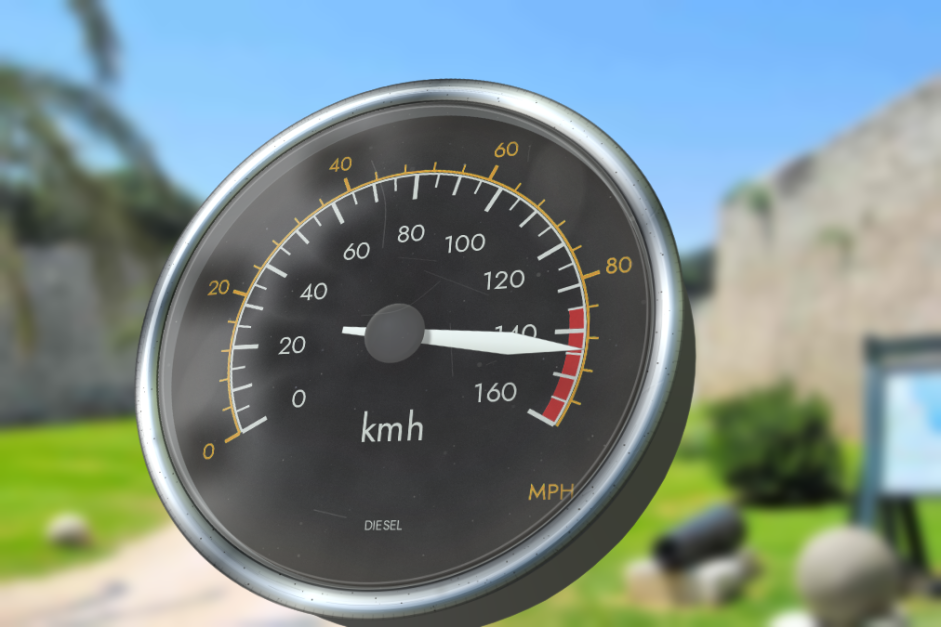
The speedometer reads 145 km/h
